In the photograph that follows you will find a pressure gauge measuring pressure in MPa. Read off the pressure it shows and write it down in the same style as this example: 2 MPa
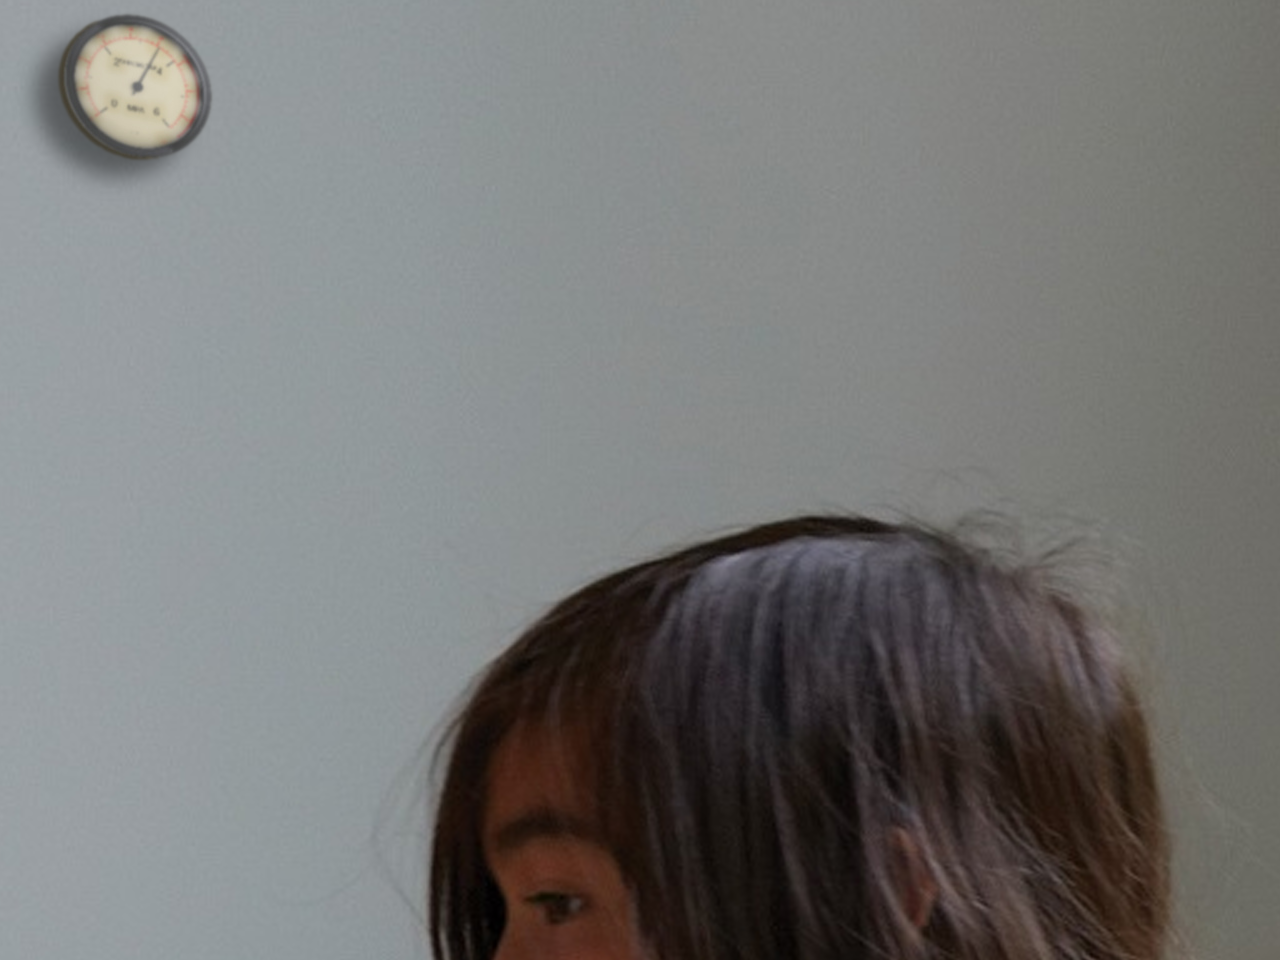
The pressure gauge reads 3.5 MPa
